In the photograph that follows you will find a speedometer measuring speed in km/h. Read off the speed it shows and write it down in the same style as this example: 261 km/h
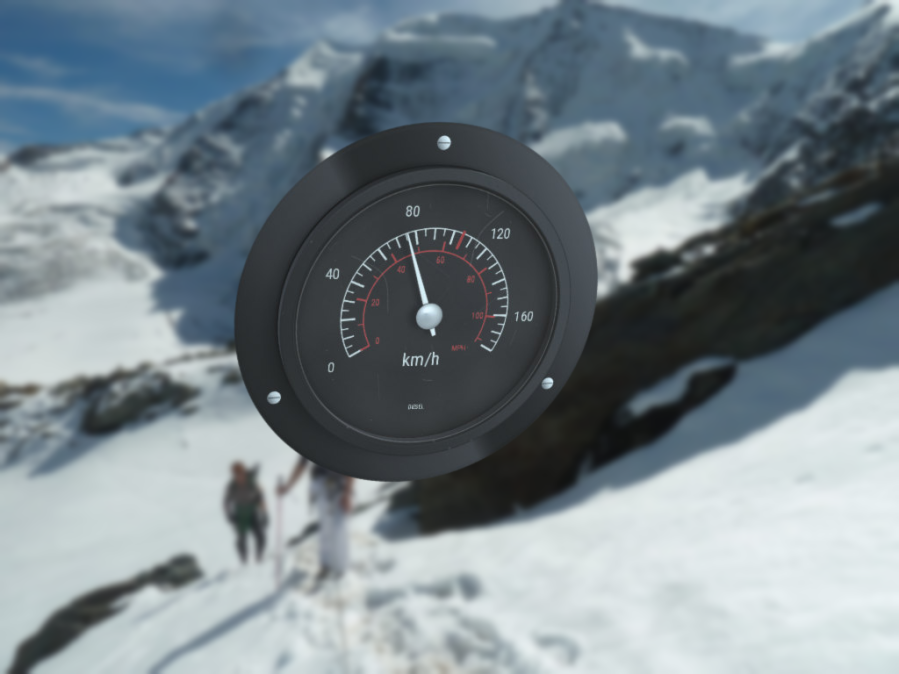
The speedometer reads 75 km/h
